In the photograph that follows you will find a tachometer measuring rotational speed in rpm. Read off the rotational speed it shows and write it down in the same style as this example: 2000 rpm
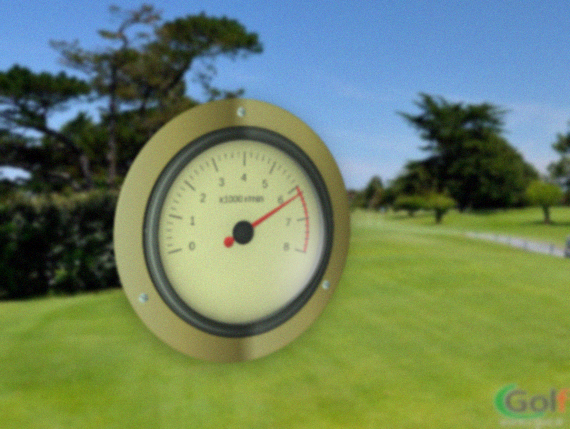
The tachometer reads 6200 rpm
